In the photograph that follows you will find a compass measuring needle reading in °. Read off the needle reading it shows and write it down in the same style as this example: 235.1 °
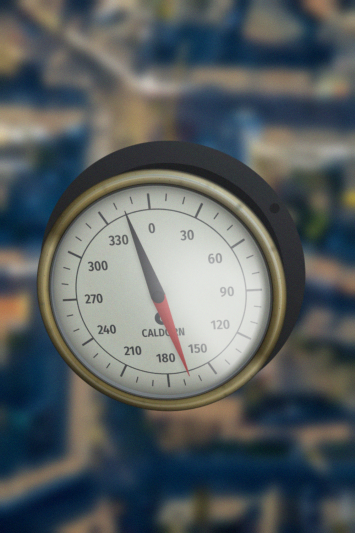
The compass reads 165 °
